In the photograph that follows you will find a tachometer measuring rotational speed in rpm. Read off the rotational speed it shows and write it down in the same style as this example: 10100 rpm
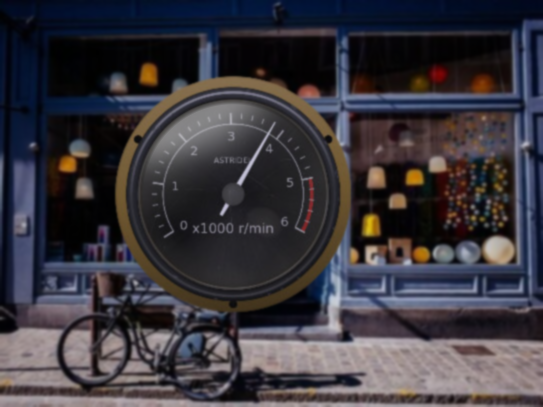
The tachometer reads 3800 rpm
